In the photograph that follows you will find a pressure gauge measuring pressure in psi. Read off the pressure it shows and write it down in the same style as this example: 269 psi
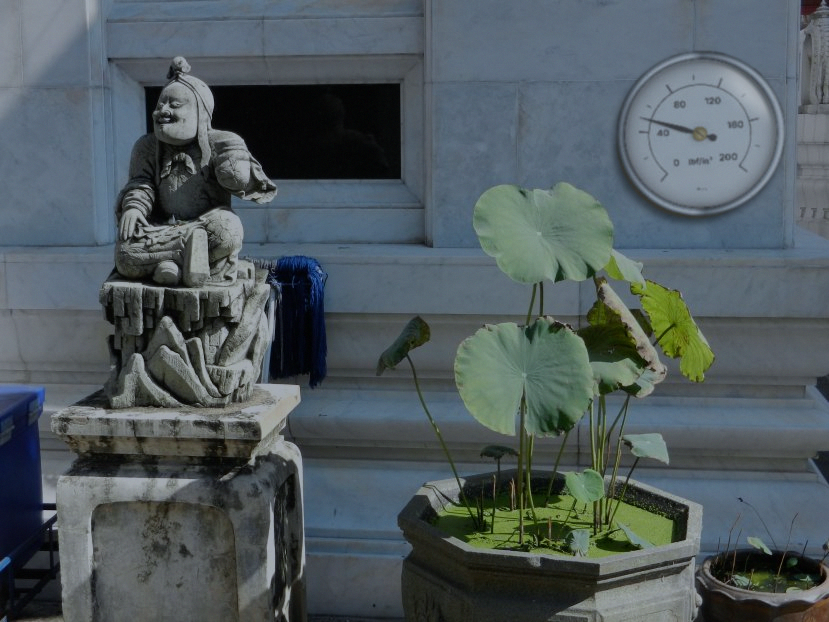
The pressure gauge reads 50 psi
